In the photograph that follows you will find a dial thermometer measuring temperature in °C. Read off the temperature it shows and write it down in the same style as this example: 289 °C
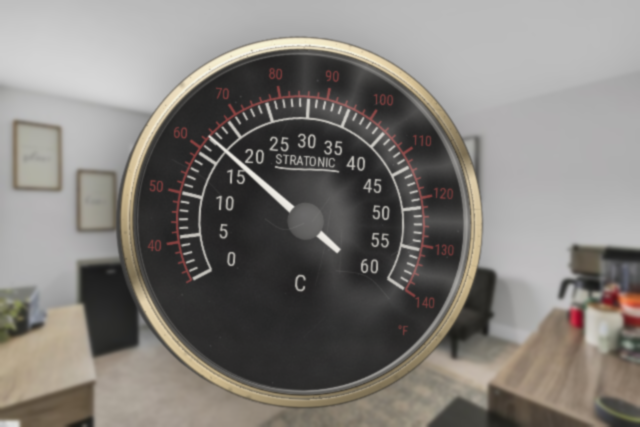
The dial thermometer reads 17 °C
